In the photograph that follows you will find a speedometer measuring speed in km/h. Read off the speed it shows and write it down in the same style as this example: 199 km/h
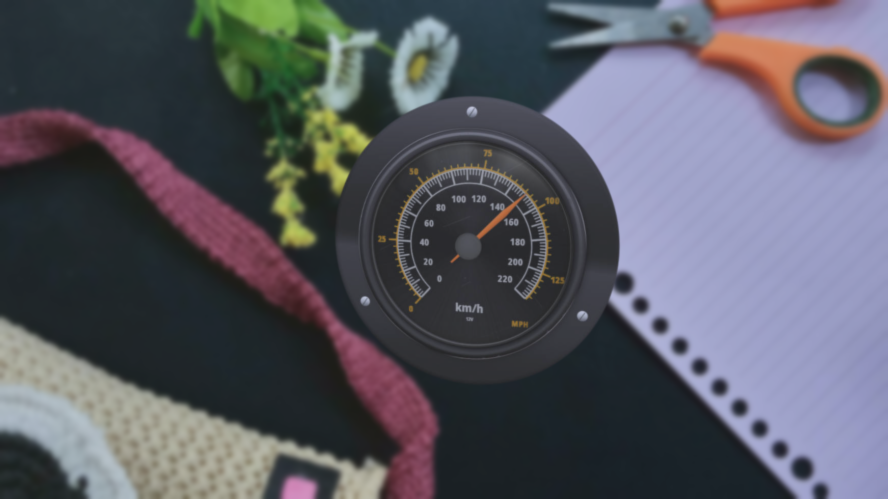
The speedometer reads 150 km/h
